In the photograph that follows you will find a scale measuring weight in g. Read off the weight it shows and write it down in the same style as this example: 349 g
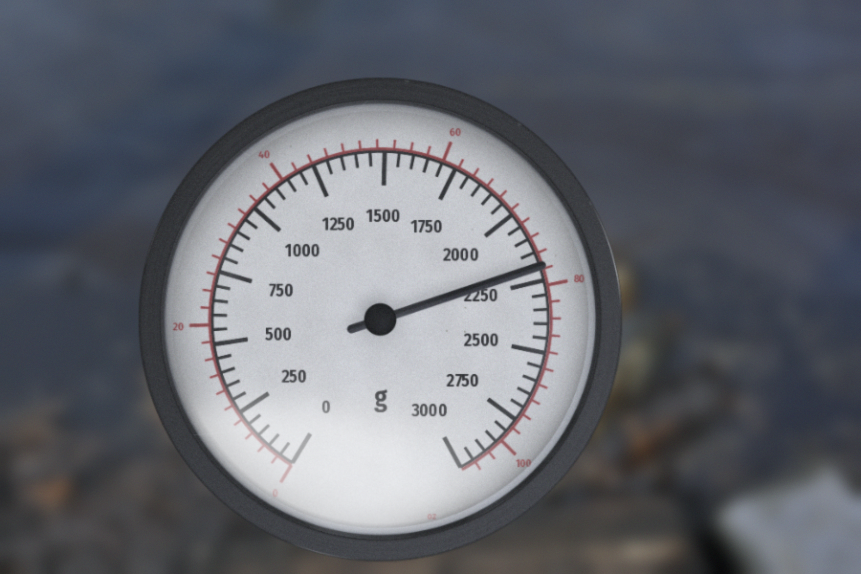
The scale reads 2200 g
